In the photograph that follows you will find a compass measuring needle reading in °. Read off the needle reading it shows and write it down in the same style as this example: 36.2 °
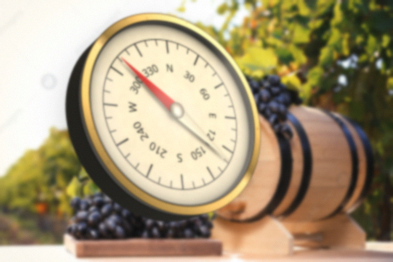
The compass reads 310 °
